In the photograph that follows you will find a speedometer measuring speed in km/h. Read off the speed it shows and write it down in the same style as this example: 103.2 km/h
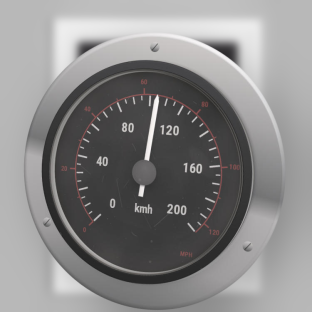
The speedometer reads 105 km/h
